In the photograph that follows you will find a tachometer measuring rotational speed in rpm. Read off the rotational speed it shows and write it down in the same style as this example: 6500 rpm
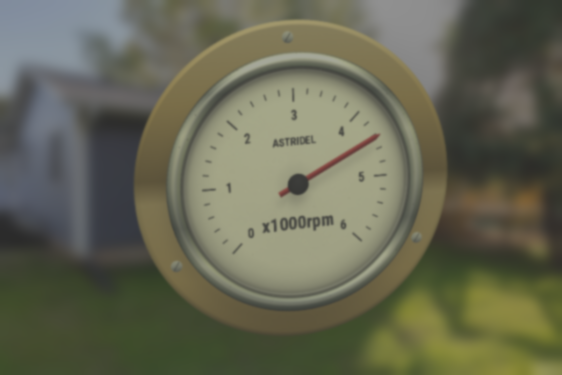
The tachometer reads 4400 rpm
